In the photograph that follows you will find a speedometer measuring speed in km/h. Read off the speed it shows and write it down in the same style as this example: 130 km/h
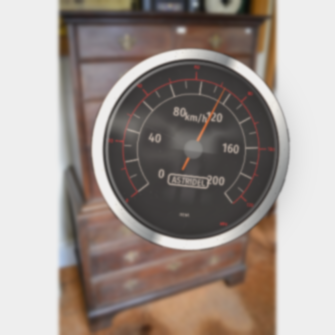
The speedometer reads 115 km/h
